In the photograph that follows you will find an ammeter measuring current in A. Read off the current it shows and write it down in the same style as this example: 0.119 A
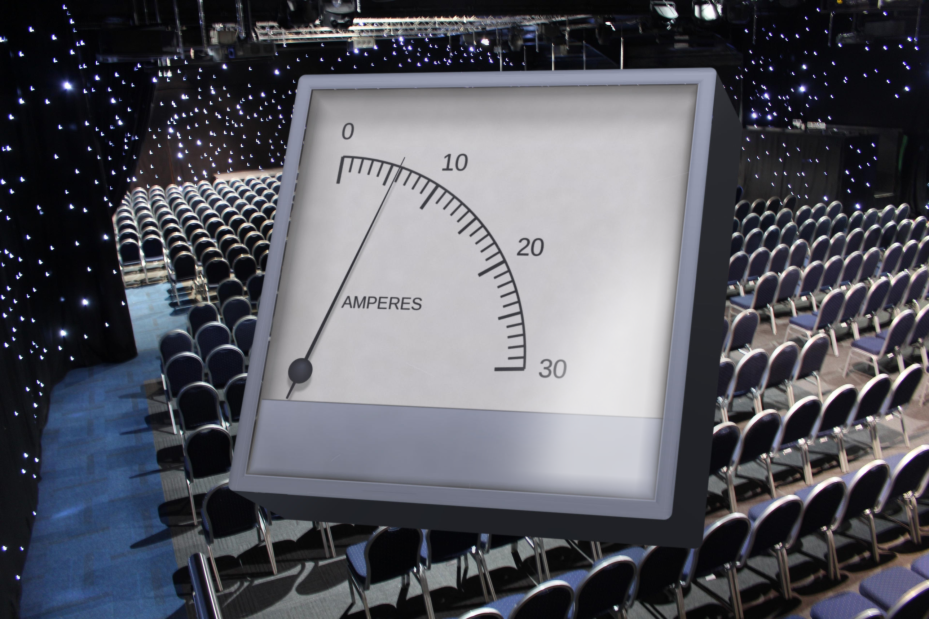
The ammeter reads 6 A
